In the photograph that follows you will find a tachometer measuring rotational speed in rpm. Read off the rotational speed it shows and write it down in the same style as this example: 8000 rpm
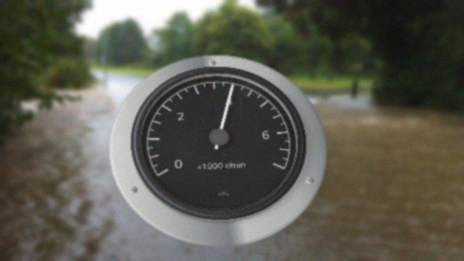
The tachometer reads 4000 rpm
